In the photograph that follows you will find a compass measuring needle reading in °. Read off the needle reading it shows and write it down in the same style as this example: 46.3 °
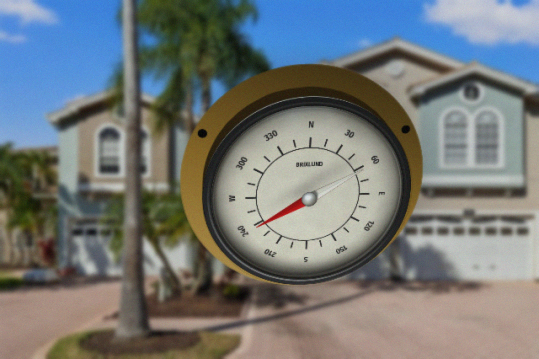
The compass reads 240 °
